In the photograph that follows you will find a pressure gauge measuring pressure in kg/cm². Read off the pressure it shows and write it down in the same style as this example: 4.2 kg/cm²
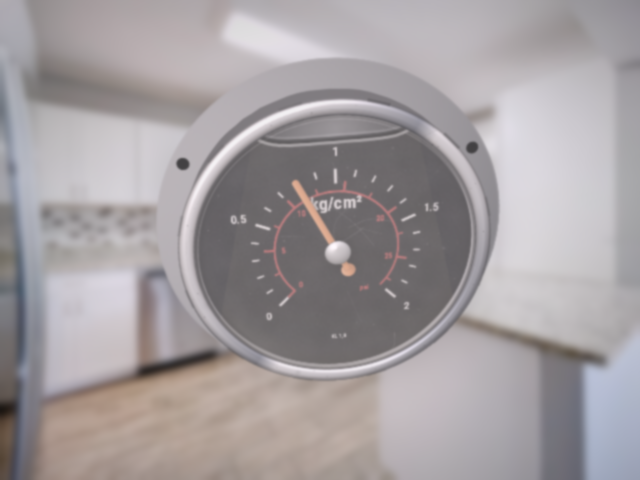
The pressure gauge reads 0.8 kg/cm²
